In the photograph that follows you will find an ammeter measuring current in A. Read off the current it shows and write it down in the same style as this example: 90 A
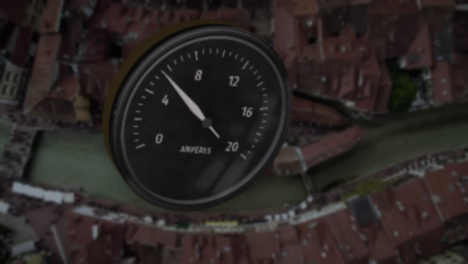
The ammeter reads 5.5 A
